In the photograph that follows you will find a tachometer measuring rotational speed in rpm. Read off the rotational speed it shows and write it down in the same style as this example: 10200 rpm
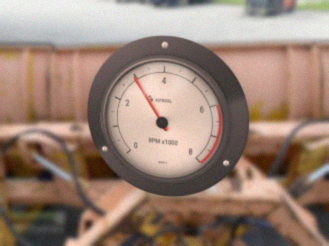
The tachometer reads 3000 rpm
